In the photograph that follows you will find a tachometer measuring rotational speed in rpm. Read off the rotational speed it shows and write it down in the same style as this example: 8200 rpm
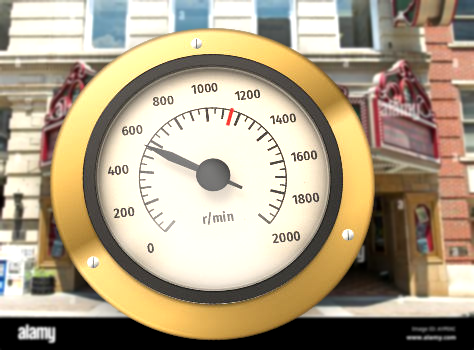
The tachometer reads 550 rpm
